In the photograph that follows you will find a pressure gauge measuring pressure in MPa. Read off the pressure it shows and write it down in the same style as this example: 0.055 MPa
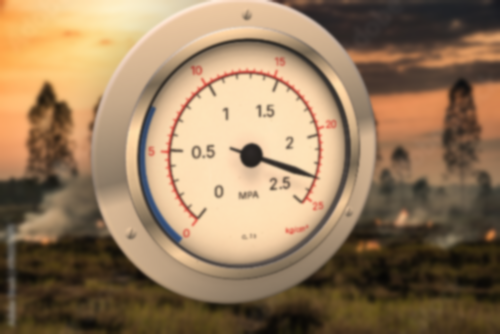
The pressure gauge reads 2.3 MPa
